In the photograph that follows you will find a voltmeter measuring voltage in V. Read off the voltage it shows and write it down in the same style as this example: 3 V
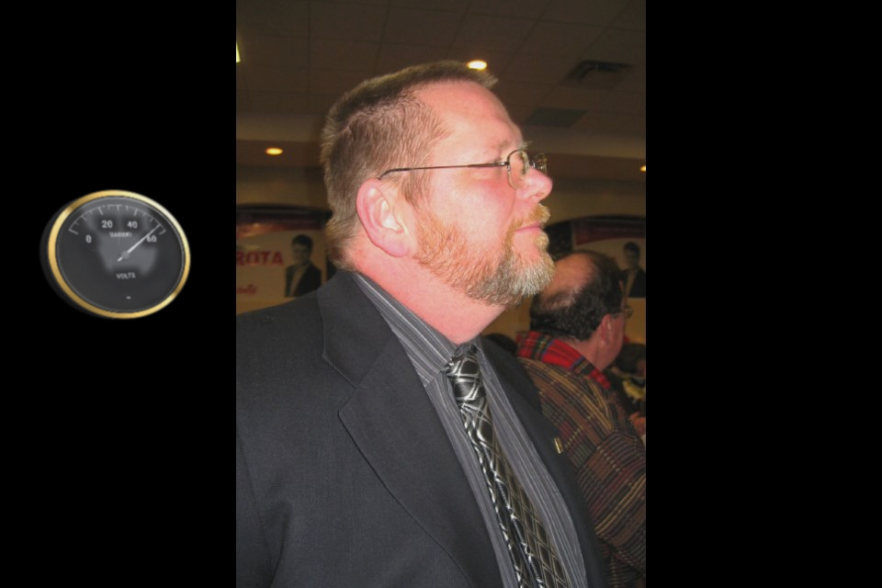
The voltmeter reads 55 V
